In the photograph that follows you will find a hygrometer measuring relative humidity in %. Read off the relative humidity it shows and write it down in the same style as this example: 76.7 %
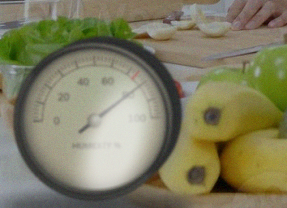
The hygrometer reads 80 %
